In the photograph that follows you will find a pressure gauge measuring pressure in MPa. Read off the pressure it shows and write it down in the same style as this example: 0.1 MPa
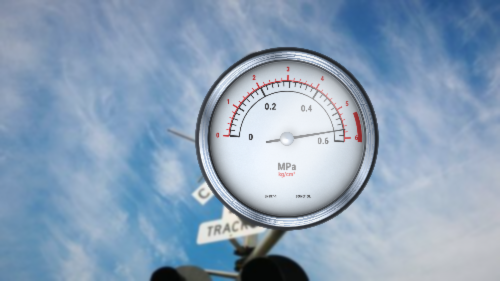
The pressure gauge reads 0.56 MPa
